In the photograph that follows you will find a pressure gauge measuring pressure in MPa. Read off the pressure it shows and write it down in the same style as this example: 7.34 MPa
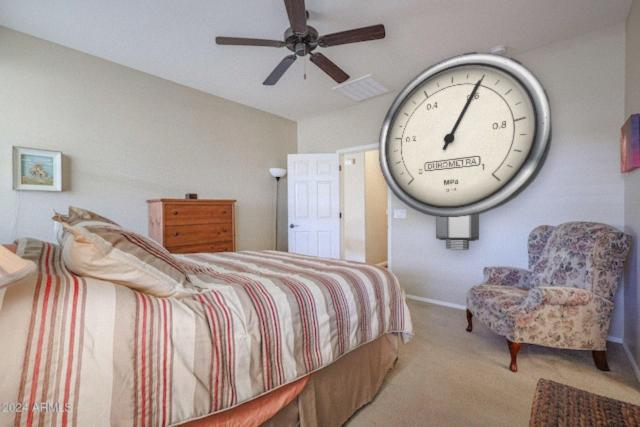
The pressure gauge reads 0.6 MPa
